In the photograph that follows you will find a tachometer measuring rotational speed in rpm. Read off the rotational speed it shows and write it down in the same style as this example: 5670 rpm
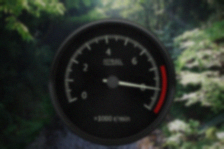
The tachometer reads 8000 rpm
